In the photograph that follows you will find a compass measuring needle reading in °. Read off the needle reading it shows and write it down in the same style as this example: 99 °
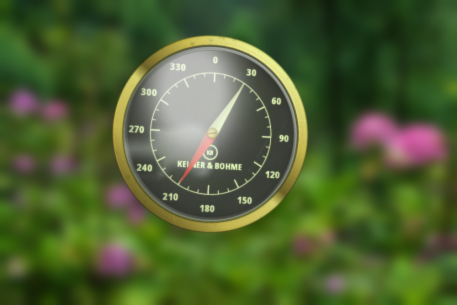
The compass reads 210 °
